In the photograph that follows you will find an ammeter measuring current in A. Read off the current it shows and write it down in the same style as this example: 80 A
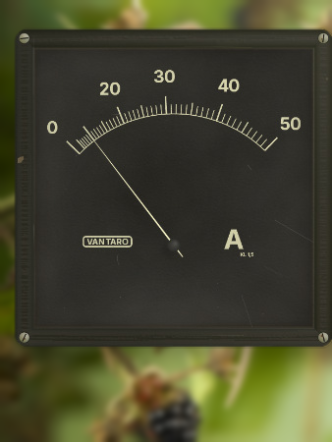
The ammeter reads 10 A
